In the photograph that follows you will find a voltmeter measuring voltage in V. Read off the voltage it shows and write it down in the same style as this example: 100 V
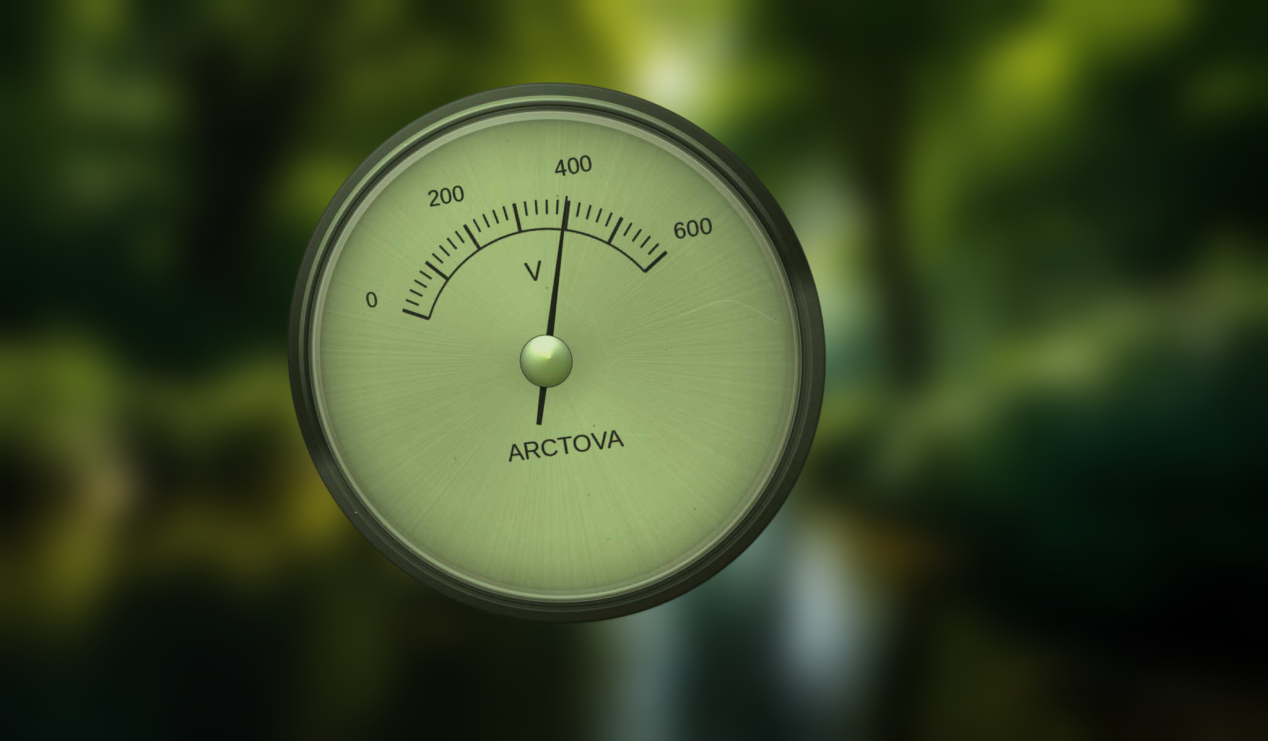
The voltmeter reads 400 V
